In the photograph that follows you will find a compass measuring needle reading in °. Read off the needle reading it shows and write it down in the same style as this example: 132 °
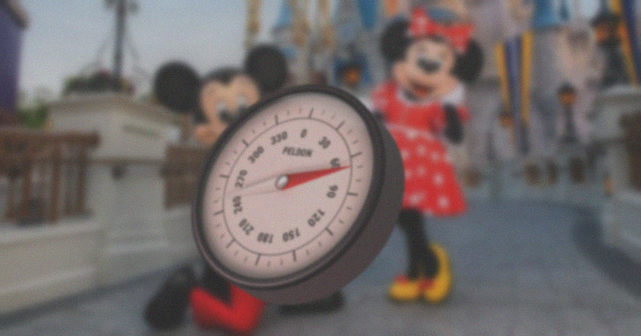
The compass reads 70 °
